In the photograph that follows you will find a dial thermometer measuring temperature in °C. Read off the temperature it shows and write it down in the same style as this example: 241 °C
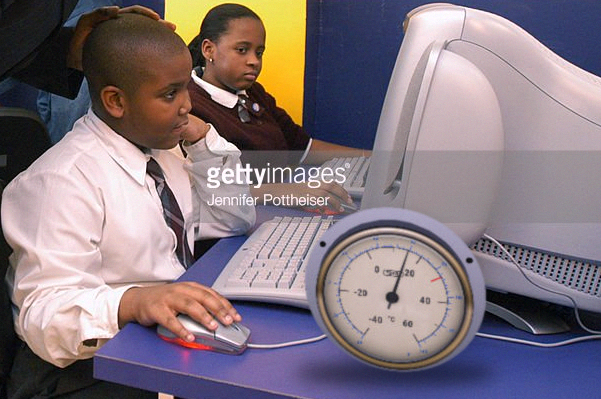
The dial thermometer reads 15 °C
